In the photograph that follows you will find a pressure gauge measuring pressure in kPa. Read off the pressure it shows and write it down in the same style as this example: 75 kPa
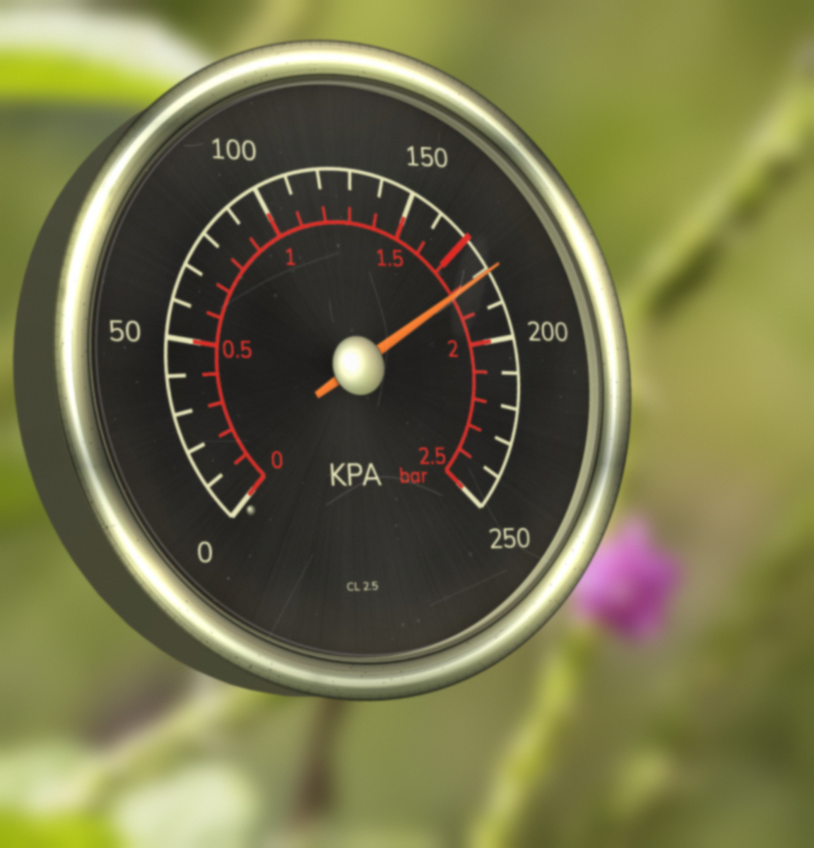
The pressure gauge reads 180 kPa
